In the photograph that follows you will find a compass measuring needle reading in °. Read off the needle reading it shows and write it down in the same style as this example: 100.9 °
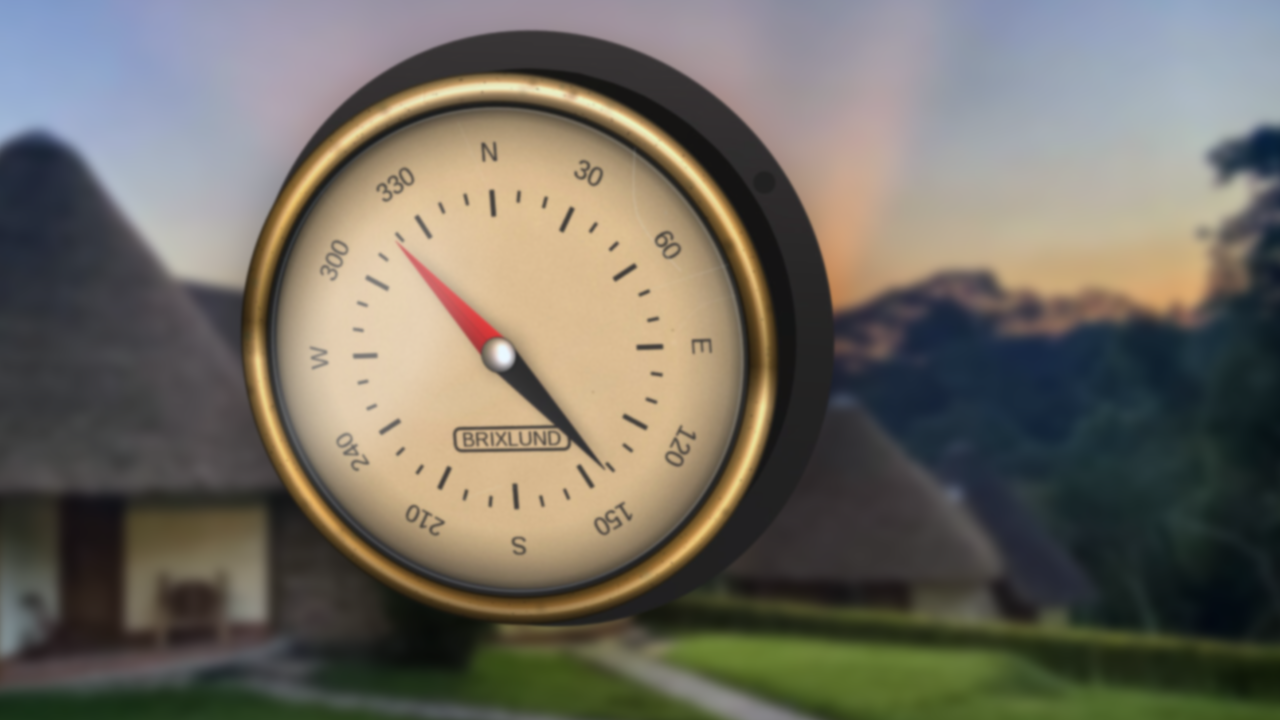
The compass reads 320 °
